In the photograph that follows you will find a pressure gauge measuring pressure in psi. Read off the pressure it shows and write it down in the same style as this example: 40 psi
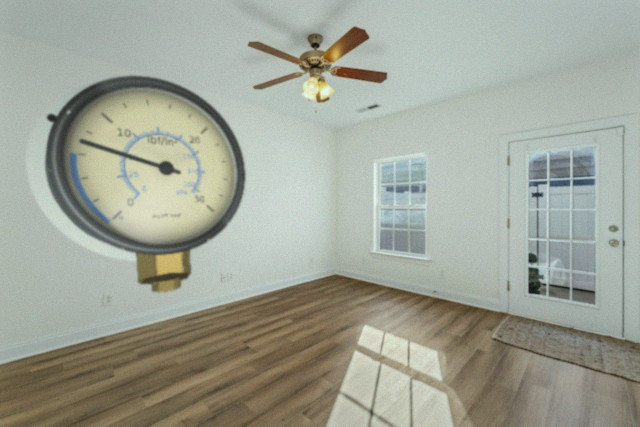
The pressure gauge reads 7 psi
